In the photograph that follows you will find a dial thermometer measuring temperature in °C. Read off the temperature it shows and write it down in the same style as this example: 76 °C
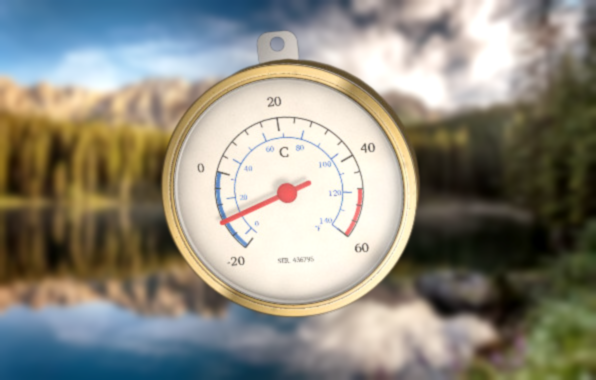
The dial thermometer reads -12 °C
